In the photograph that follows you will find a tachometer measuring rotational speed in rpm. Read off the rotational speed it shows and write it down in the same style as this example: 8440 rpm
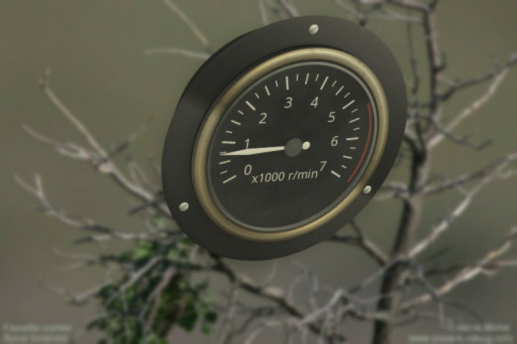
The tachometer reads 750 rpm
